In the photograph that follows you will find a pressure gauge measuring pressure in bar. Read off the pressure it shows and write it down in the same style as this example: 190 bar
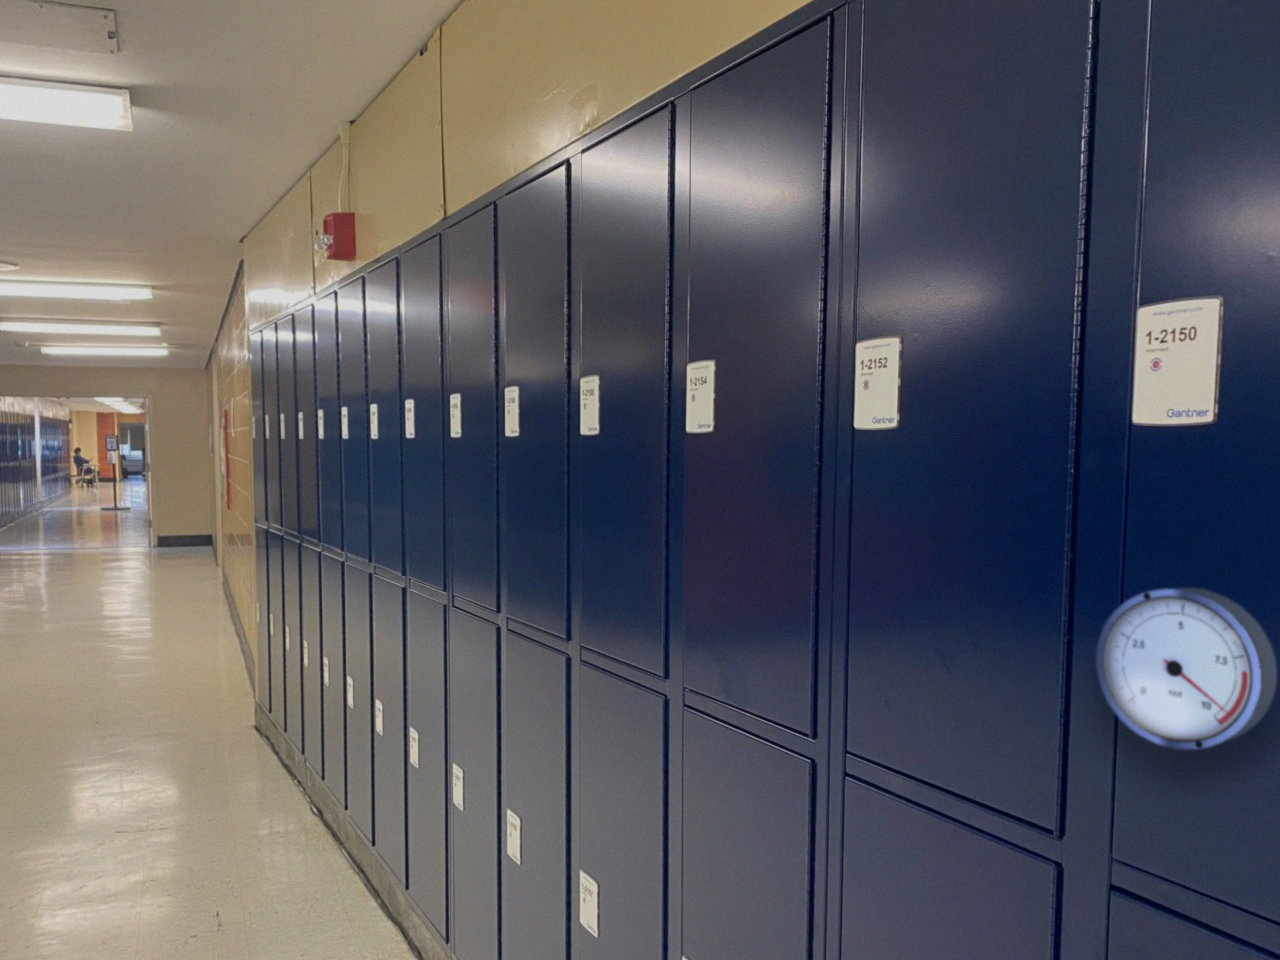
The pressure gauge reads 9.5 bar
